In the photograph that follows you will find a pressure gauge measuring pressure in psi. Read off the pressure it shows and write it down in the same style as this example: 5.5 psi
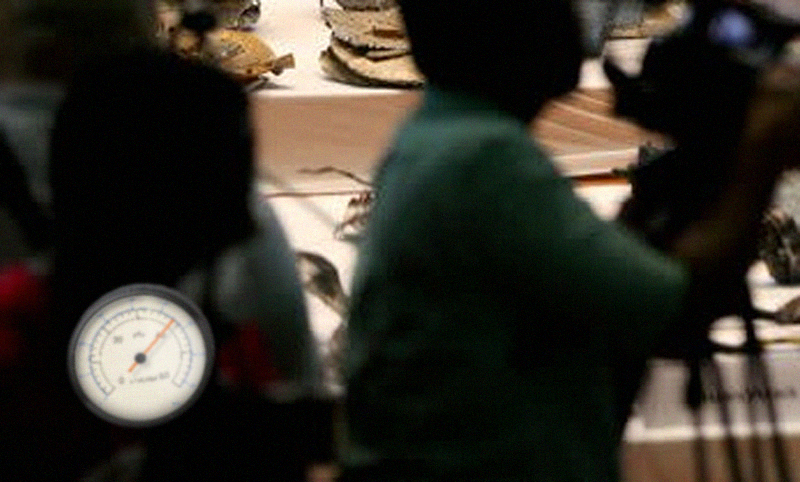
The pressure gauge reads 40 psi
